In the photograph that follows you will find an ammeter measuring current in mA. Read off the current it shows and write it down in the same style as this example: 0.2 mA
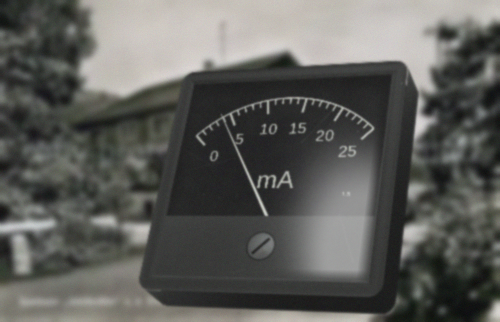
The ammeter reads 4 mA
